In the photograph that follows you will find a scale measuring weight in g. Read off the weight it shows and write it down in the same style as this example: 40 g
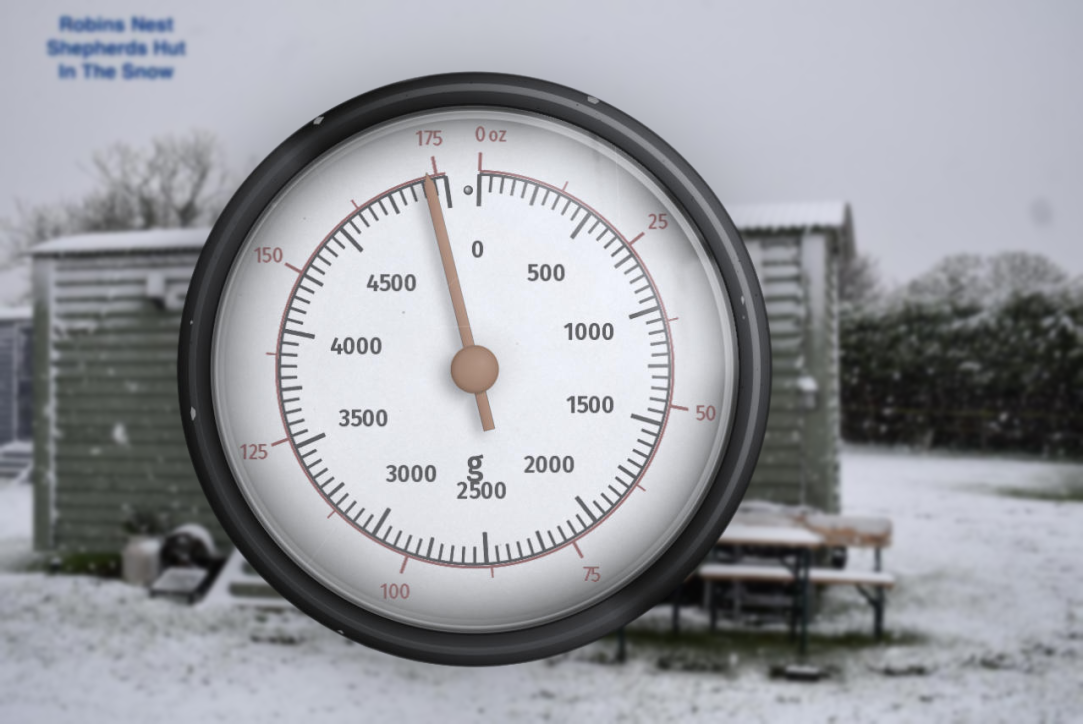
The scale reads 4925 g
